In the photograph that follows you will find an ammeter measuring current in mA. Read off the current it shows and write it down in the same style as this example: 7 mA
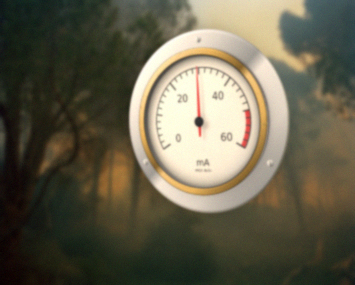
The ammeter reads 30 mA
